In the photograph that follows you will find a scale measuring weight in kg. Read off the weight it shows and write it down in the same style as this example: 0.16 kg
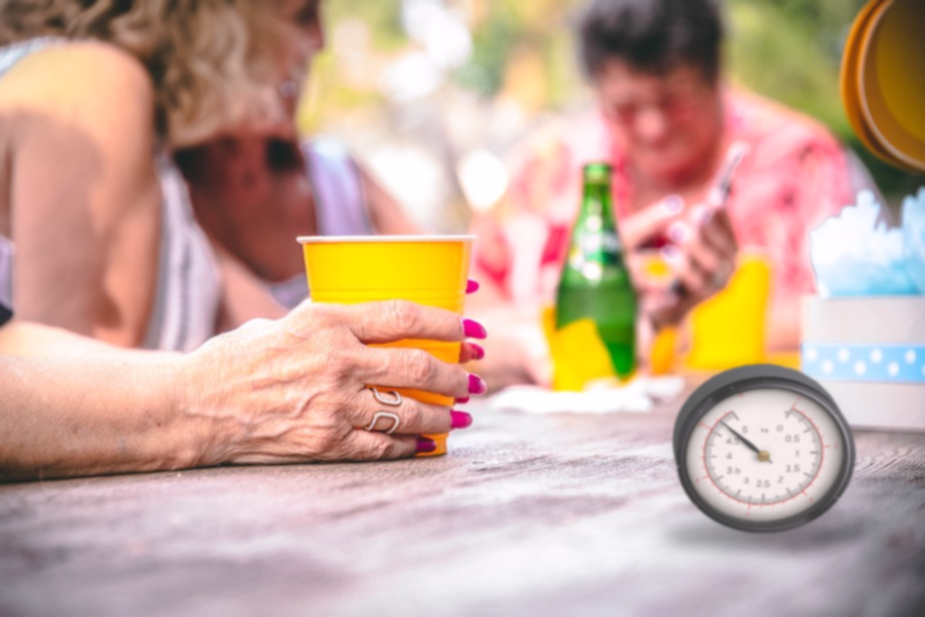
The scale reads 4.75 kg
